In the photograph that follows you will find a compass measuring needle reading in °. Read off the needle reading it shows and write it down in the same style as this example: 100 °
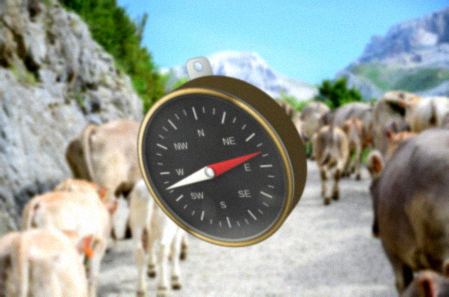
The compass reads 75 °
